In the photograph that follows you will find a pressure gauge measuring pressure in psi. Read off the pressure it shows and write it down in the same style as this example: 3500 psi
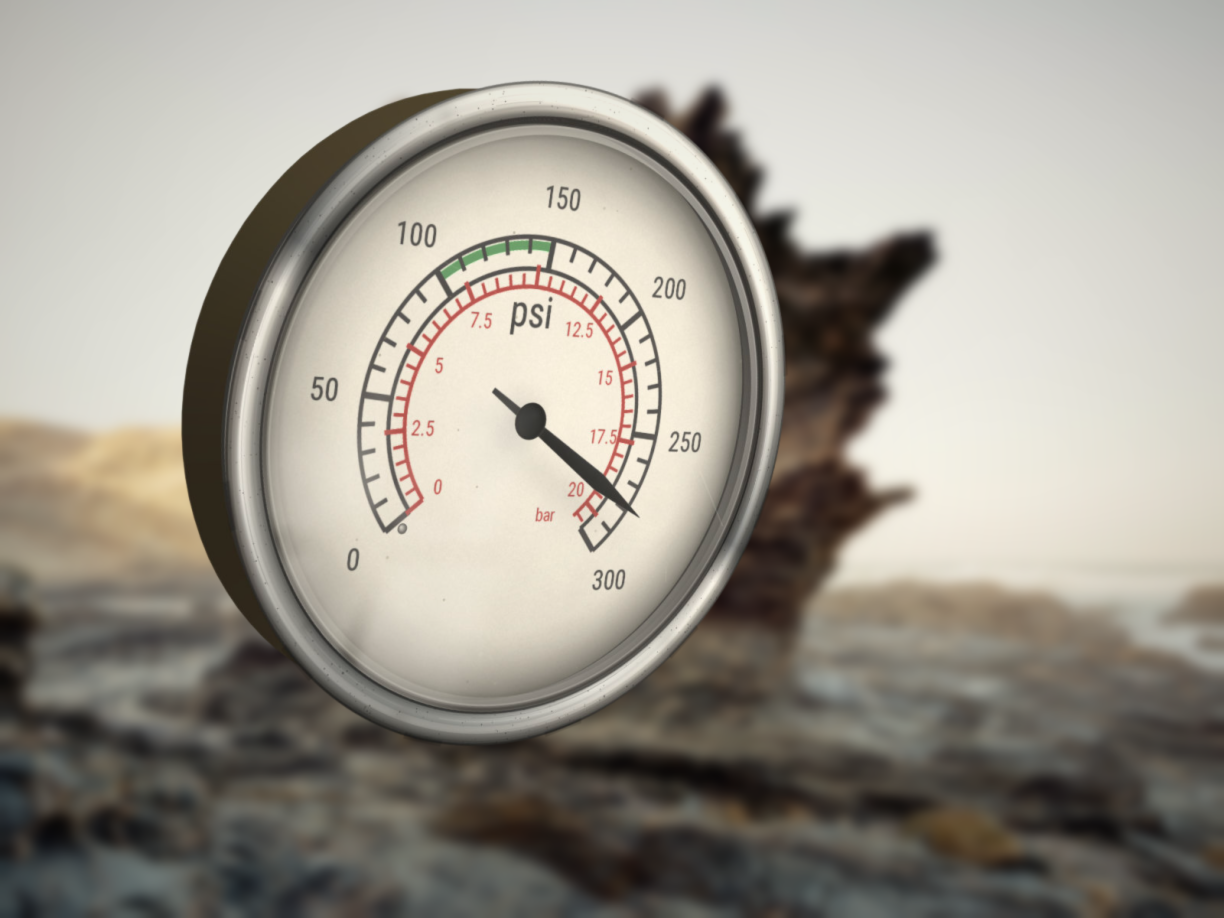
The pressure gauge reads 280 psi
